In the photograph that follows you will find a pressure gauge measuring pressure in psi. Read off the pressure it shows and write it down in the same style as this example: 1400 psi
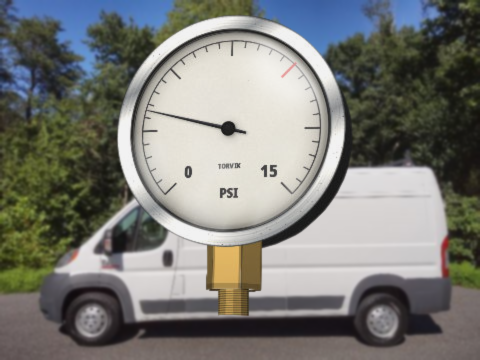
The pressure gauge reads 3.25 psi
